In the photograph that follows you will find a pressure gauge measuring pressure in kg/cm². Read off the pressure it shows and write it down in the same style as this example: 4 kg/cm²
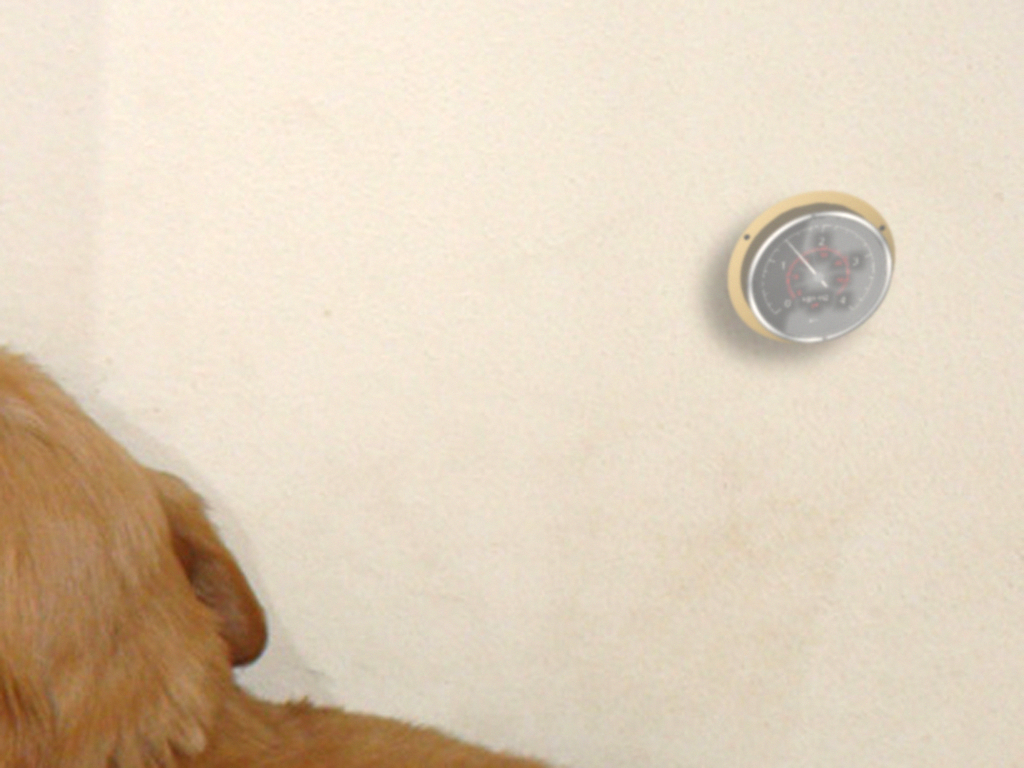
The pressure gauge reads 1.4 kg/cm²
